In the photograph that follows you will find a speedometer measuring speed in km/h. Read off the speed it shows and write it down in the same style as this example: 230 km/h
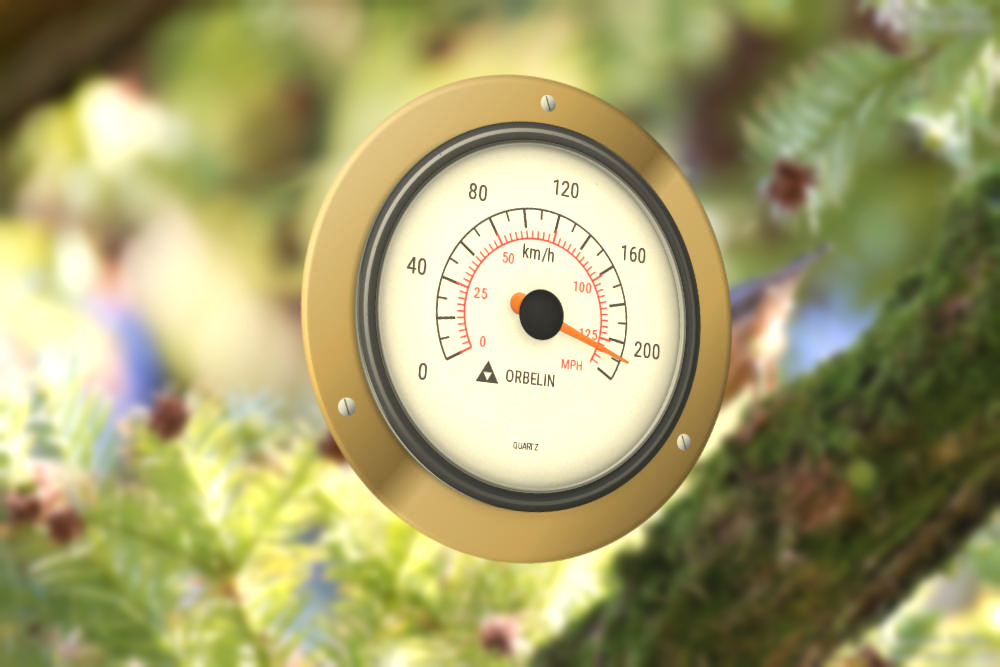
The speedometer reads 210 km/h
